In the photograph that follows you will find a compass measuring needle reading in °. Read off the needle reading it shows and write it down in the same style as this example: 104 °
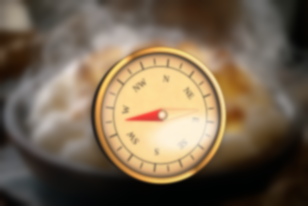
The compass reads 255 °
